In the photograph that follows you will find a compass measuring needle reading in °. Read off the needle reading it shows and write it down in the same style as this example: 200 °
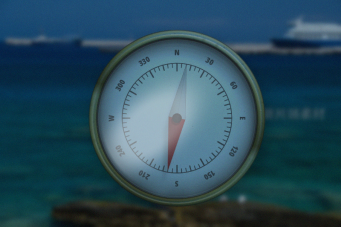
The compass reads 190 °
